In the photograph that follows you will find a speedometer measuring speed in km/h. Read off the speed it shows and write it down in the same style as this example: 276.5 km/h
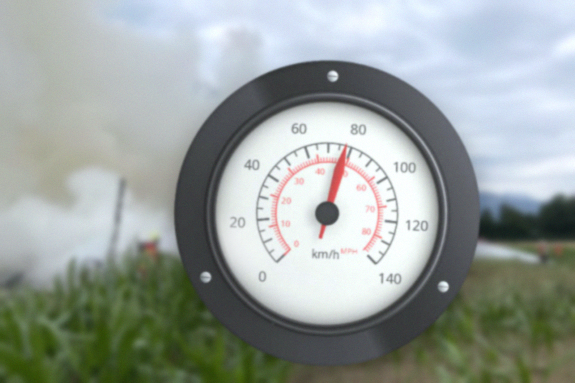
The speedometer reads 77.5 km/h
